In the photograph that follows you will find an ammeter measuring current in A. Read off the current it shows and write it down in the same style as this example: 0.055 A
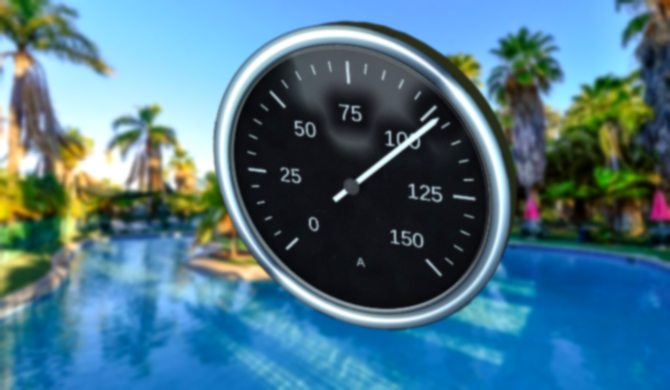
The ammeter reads 102.5 A
